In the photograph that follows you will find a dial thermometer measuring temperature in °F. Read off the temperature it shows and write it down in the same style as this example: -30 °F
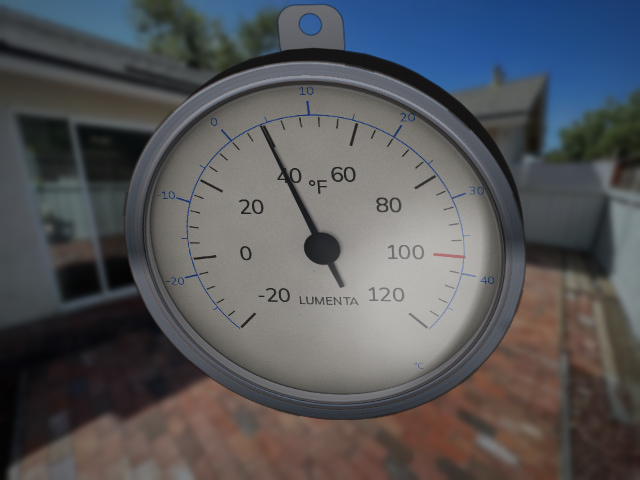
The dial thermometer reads 40 °F
